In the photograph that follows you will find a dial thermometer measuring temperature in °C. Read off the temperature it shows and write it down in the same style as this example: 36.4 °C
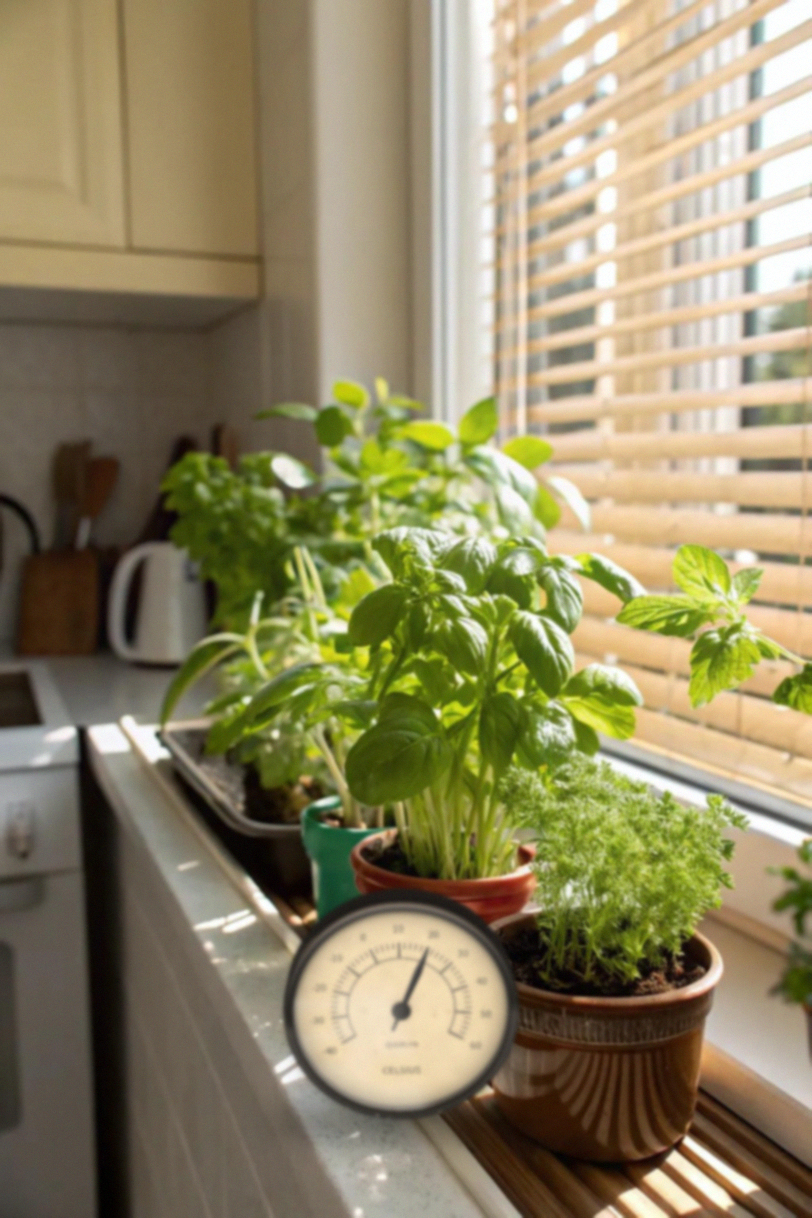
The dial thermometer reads 20 °C
